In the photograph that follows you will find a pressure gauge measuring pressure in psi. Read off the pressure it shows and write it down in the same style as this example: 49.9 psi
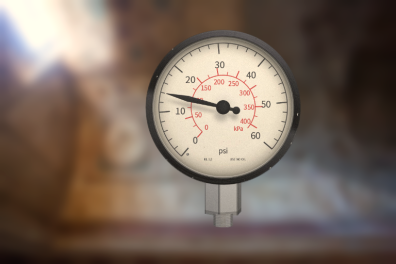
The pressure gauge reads 14 psi
